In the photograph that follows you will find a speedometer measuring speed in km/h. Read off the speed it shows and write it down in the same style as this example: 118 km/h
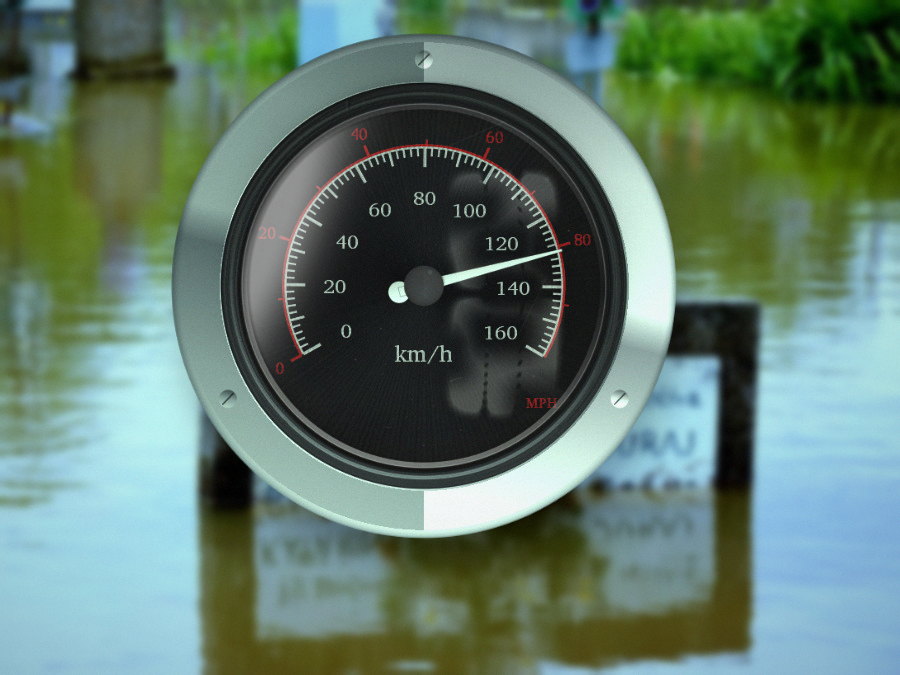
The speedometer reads 130 km/h
